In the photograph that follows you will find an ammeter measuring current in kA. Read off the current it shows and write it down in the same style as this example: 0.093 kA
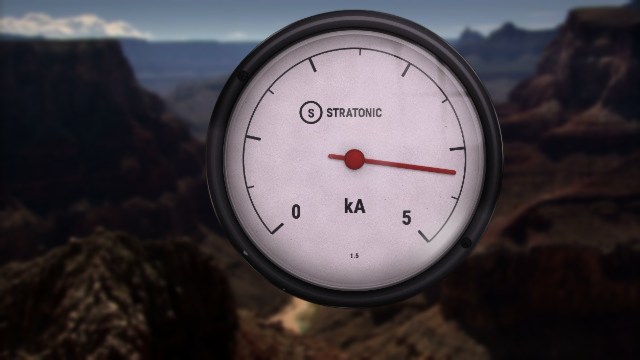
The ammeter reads 4.25 kA
